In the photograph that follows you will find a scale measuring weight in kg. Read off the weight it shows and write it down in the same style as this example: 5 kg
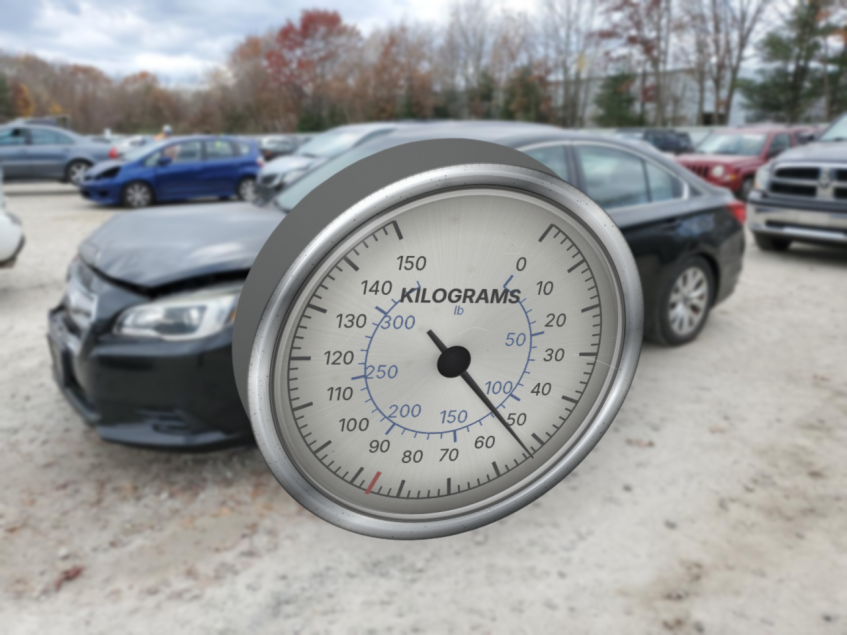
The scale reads 53 kg
